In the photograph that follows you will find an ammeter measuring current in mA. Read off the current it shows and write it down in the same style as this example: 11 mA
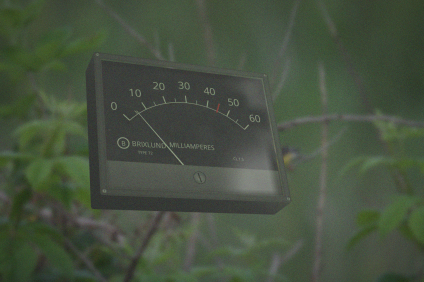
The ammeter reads 5 mA
